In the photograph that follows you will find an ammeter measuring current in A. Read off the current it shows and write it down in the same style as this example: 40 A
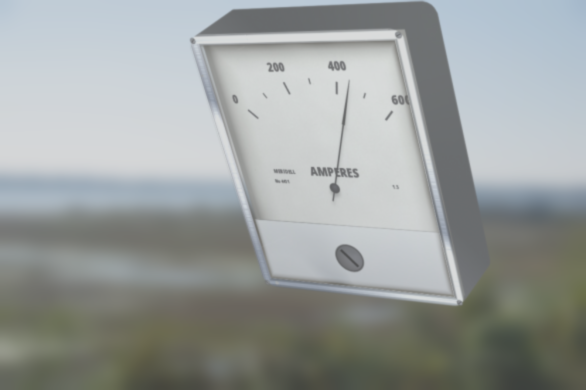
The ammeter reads 450 A
